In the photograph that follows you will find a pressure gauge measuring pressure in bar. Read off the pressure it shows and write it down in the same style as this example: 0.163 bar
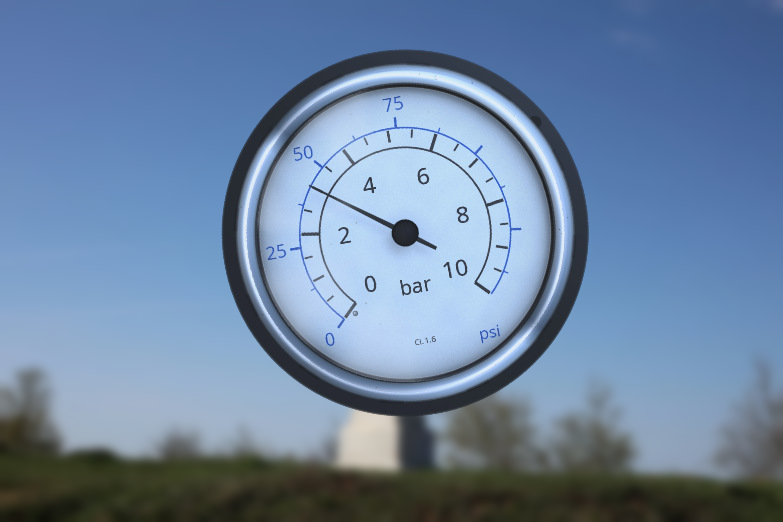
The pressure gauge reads 3 bar
